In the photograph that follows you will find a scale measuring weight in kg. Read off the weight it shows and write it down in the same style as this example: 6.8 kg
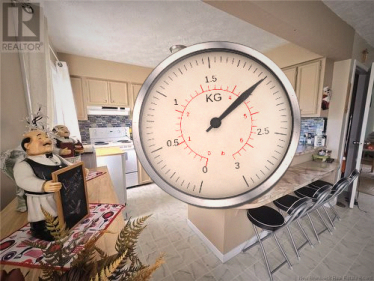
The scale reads 2 kg
